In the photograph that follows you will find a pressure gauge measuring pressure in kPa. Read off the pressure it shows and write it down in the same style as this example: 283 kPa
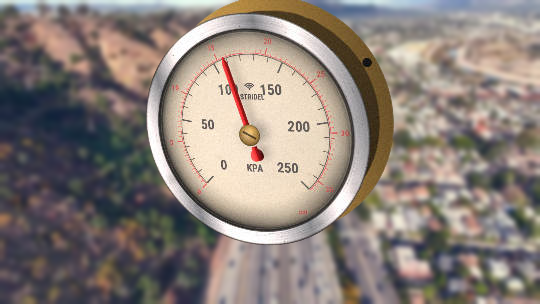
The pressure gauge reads 110 kPa
